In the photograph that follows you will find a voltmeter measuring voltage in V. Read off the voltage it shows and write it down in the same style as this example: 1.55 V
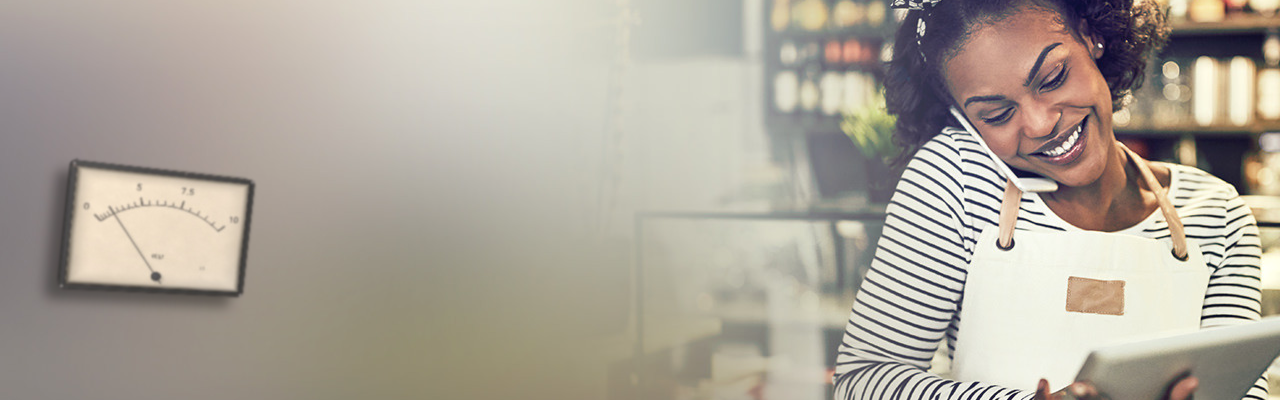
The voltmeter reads 2.5 V
